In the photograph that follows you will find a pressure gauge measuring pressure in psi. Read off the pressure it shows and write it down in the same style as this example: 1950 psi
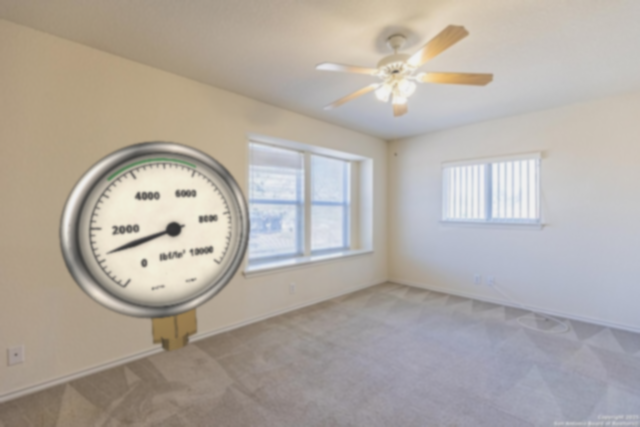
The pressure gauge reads 1200 psi
